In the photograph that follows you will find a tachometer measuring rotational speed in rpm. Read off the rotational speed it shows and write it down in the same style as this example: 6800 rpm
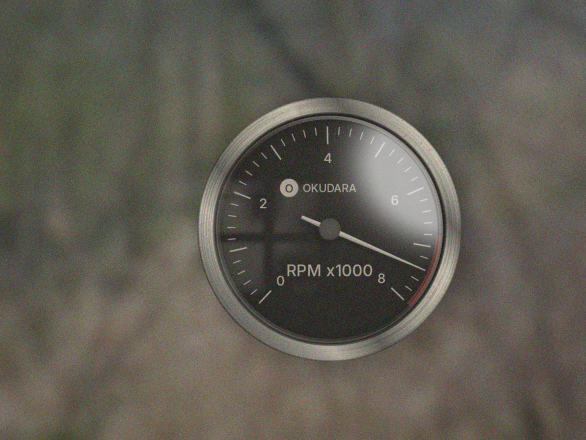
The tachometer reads 7400 rpm
